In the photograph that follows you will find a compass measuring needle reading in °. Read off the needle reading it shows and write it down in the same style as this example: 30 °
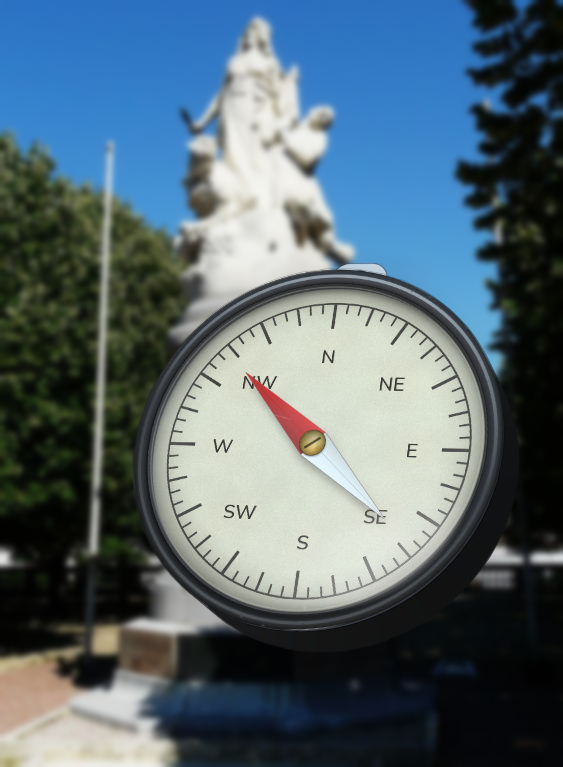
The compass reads 312.5 °
